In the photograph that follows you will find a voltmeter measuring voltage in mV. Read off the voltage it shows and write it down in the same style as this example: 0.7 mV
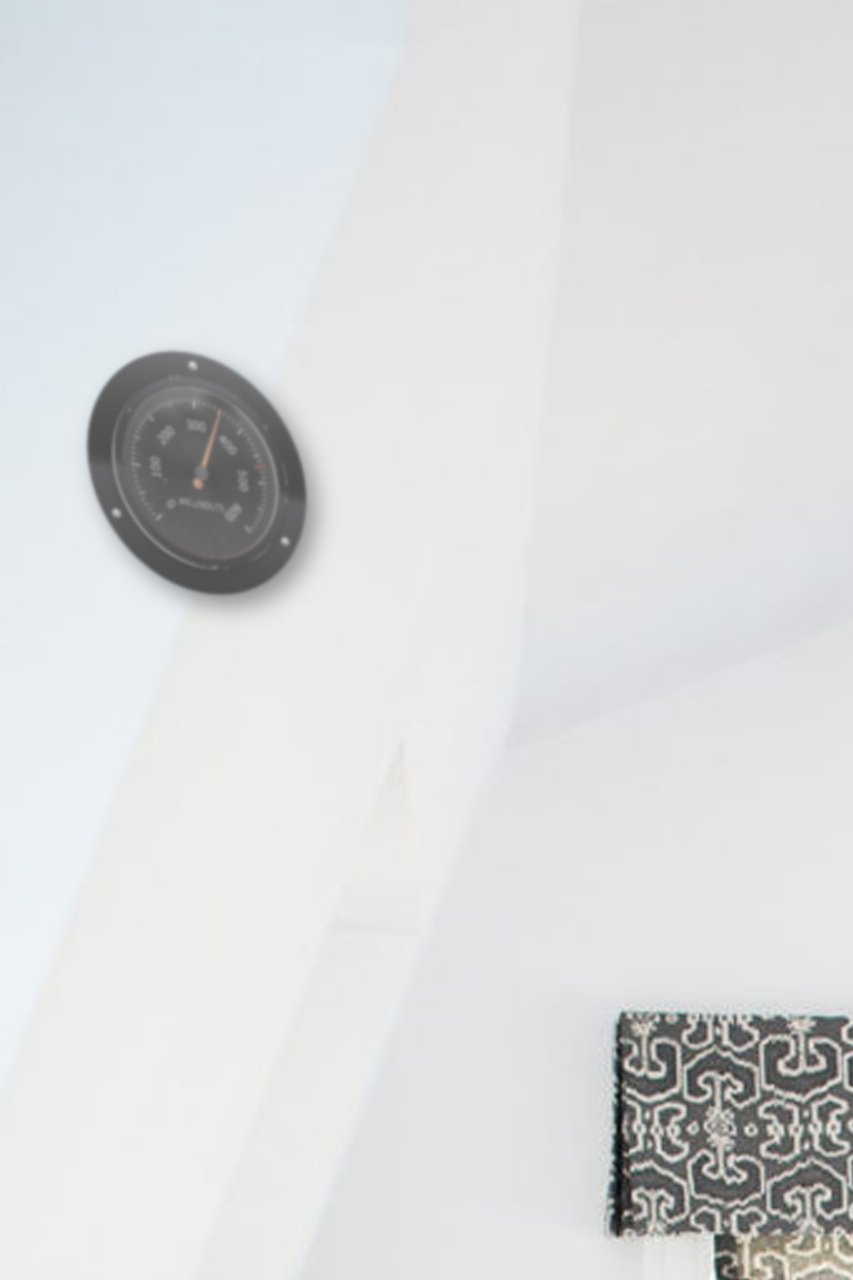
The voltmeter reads 350 mV
